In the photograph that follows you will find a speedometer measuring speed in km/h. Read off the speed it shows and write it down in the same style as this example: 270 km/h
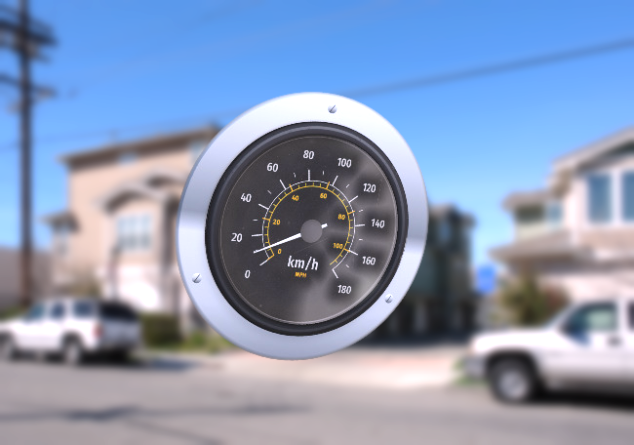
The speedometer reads 10 km/h
